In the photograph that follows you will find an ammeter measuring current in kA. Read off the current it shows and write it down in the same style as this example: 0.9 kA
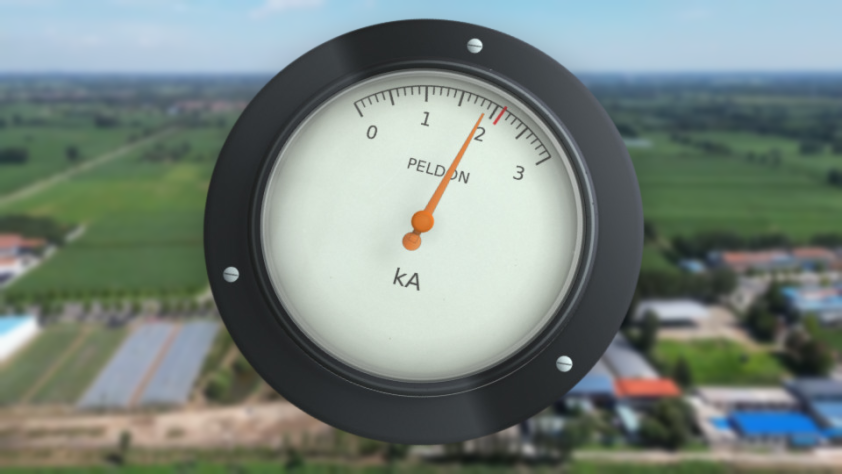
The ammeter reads 1.9 kA
